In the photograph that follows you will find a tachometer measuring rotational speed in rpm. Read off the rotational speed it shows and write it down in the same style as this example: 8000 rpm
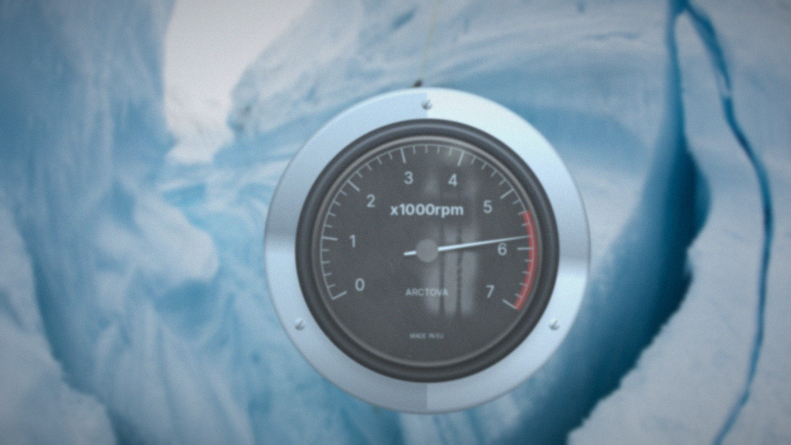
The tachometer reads 5800 rpm
